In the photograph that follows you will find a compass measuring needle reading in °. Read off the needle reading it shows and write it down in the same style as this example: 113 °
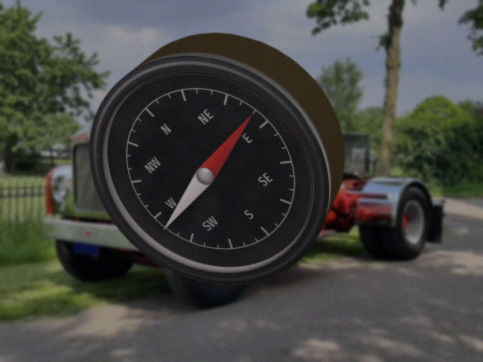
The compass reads 80 °
